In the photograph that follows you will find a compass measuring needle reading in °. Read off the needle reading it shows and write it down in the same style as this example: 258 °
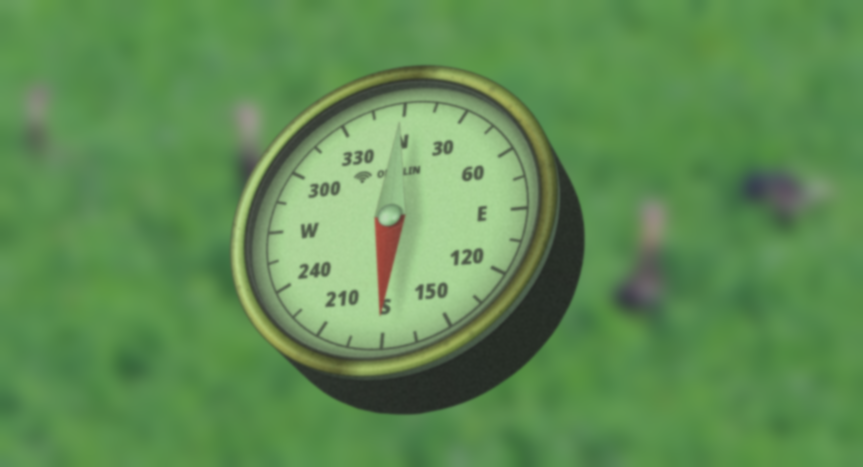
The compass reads 180 °
